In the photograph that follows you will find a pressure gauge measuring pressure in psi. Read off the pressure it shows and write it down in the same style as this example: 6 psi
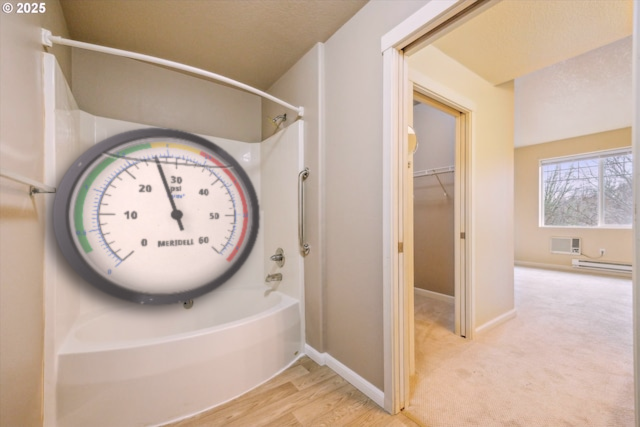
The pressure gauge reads 26 psi
